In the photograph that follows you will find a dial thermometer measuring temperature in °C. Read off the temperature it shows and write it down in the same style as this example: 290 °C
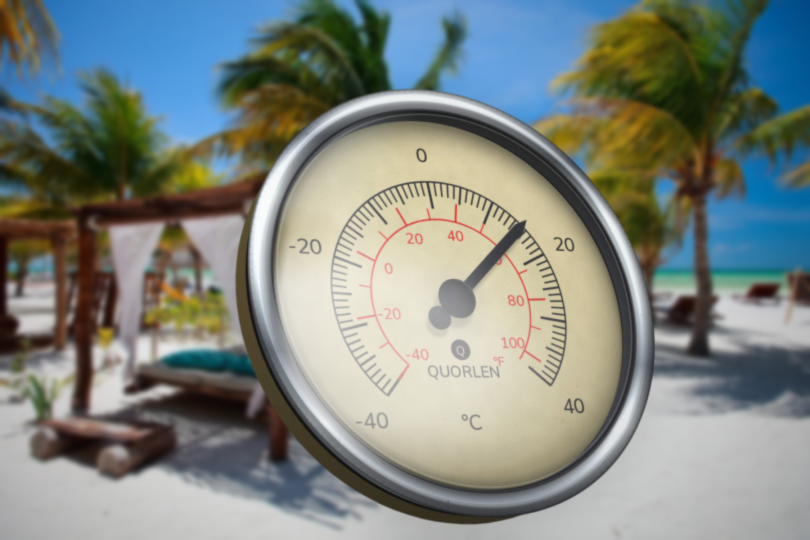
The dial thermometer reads 15 °C
